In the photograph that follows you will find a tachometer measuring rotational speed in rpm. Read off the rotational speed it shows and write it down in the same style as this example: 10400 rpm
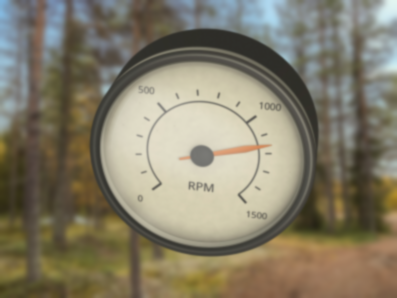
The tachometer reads 1150 rpm
